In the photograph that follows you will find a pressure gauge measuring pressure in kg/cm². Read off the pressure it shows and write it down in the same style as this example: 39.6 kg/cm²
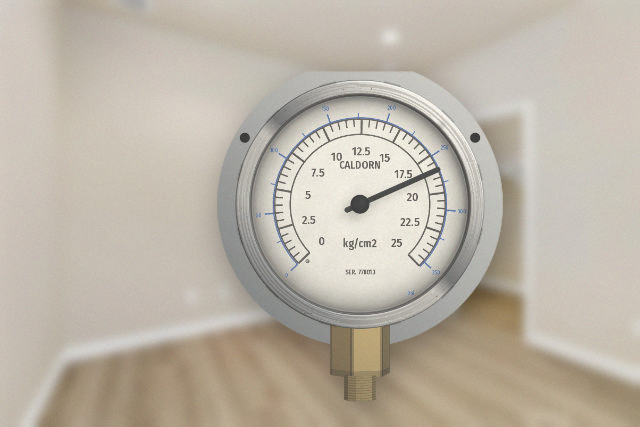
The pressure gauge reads 18.5 kg/cm²
